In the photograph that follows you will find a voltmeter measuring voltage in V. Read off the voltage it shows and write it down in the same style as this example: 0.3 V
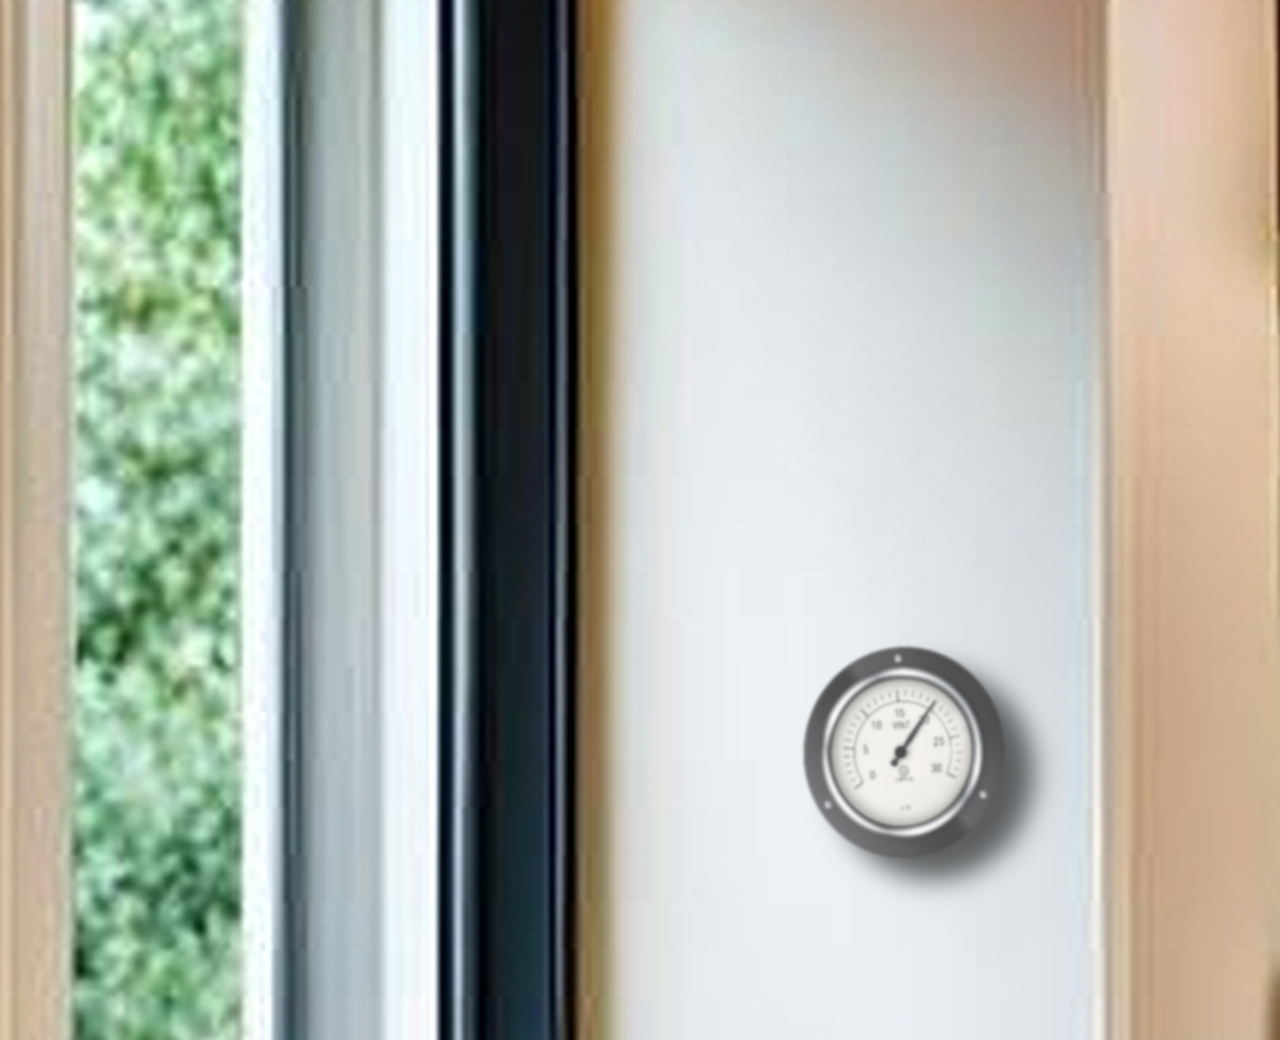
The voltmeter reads 20 V
